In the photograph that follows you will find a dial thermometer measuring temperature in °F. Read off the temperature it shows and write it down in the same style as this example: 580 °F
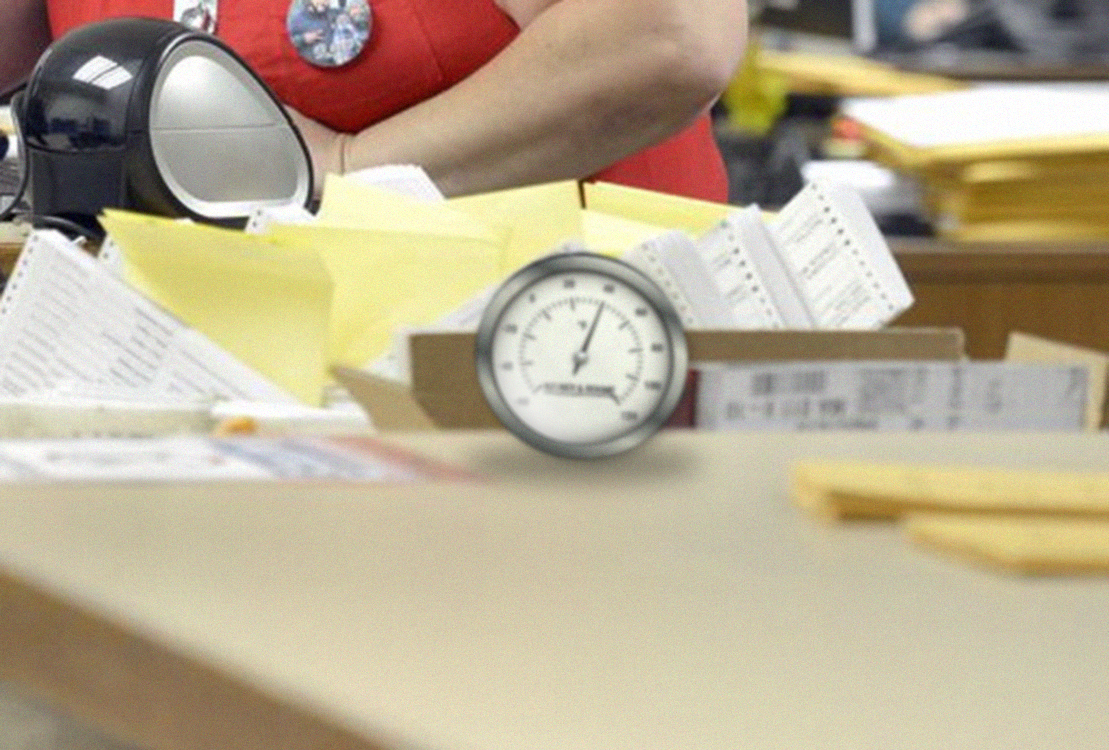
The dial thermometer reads 40 °F
